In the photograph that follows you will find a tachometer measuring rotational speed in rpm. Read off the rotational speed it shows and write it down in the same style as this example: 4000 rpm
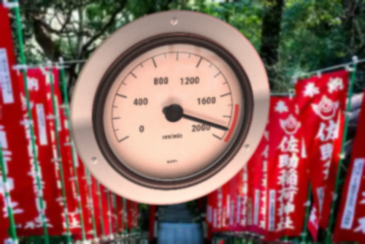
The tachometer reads 1900 rpm
